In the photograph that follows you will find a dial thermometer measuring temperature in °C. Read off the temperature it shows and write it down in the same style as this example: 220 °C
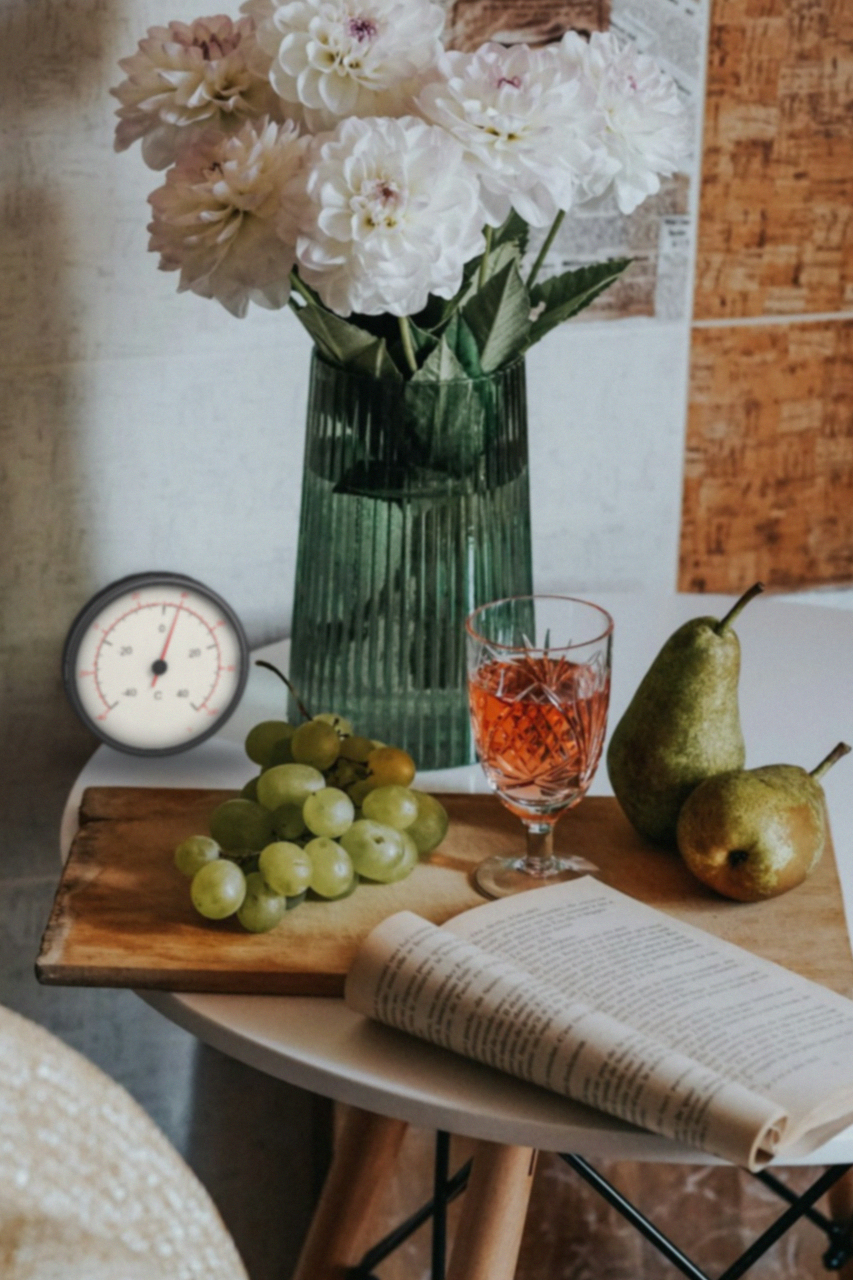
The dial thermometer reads 4 °C
